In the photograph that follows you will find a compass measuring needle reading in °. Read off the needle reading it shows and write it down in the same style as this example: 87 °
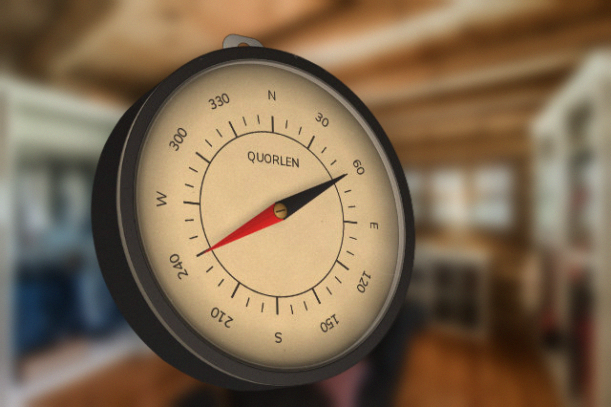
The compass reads 240 °
